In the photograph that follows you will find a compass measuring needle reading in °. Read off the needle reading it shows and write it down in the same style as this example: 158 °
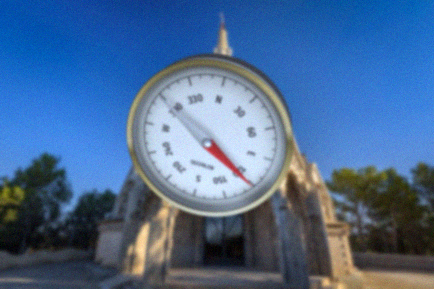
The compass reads 120 °
